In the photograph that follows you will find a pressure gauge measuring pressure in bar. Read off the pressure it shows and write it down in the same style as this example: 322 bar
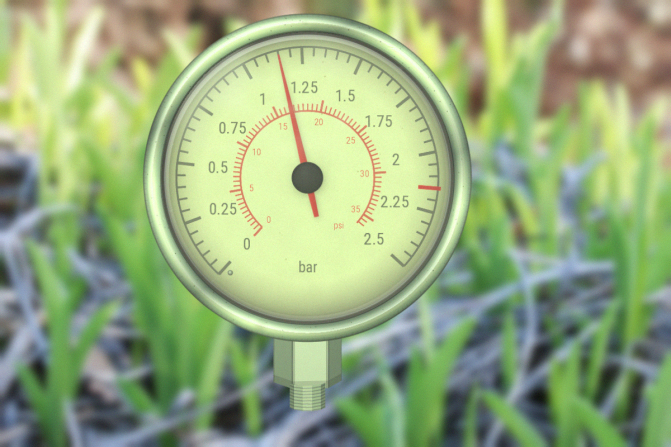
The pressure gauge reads 1.15 bar
